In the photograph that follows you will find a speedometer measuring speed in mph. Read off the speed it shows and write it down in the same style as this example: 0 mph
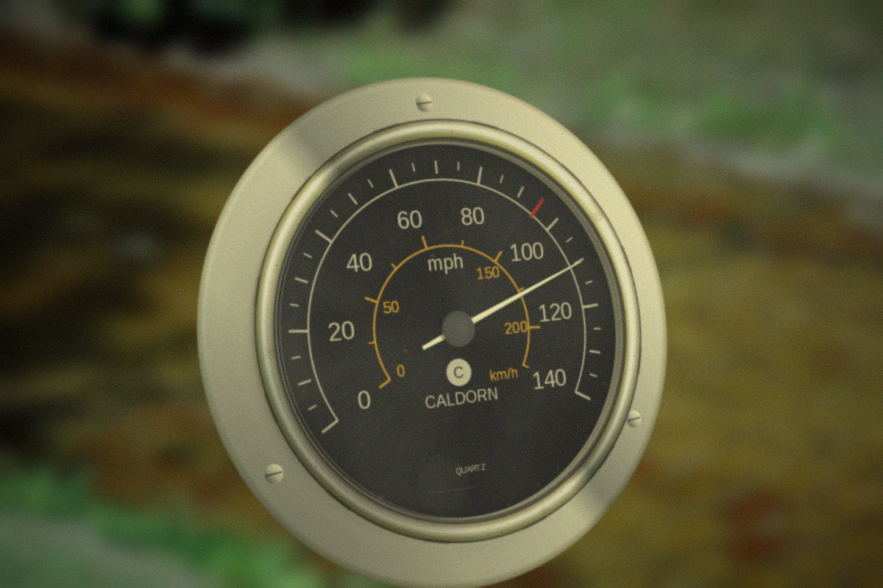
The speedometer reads 110 mph
